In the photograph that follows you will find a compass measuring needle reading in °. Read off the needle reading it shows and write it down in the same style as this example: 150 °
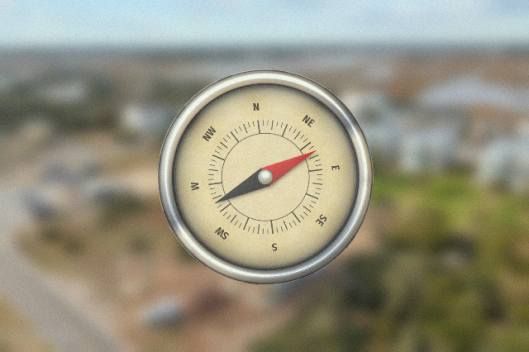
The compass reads 70 °
